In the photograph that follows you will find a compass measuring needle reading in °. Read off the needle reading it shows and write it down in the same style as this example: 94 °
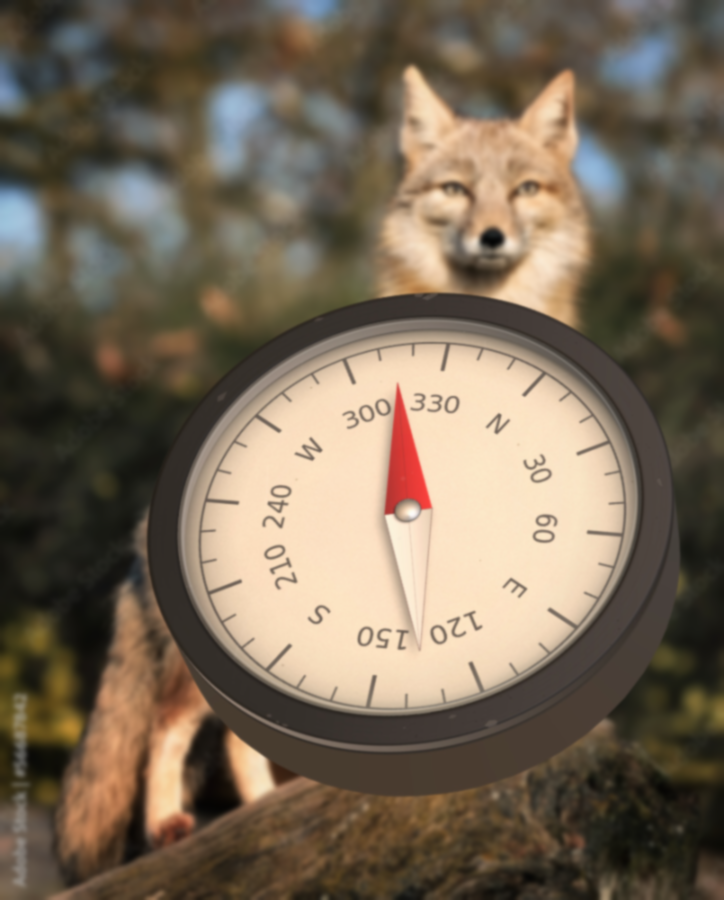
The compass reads 315 °
